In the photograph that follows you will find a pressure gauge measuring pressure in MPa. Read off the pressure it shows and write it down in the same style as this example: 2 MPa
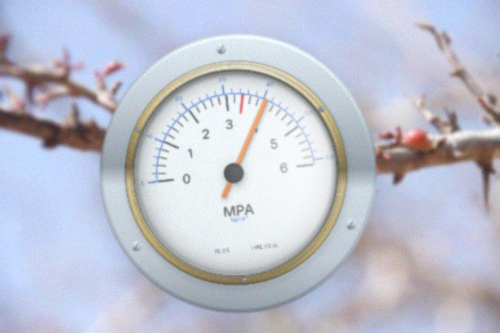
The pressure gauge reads 4 MPa
